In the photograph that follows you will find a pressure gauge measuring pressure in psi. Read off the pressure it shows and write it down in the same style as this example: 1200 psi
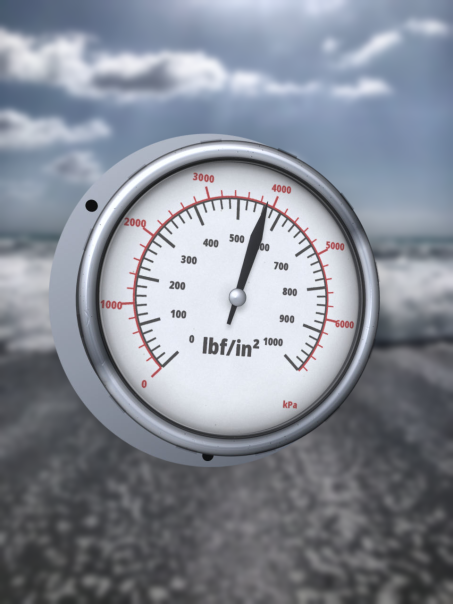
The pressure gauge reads 560 psi
